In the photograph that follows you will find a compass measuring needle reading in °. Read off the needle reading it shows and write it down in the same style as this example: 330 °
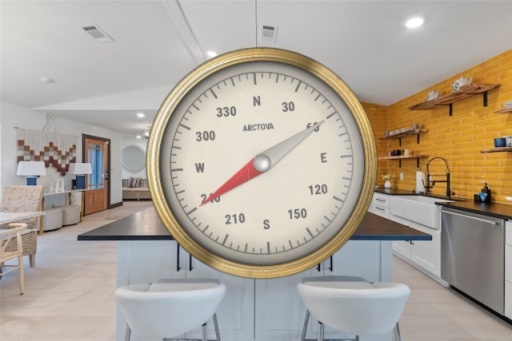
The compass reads 240 °
